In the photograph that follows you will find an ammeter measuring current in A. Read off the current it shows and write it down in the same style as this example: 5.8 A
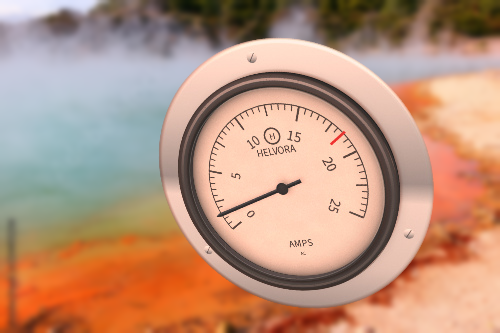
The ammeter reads 1.5 A
